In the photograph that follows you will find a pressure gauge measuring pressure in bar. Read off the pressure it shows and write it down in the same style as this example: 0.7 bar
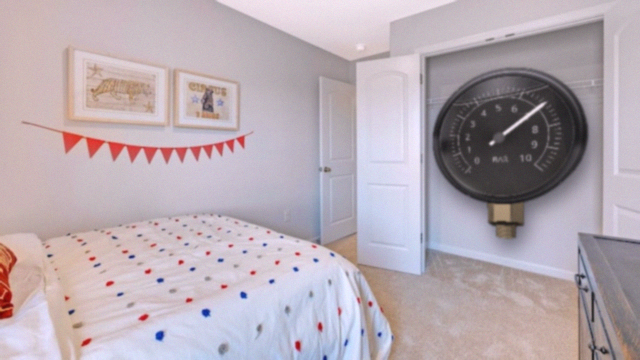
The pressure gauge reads 7 bar
